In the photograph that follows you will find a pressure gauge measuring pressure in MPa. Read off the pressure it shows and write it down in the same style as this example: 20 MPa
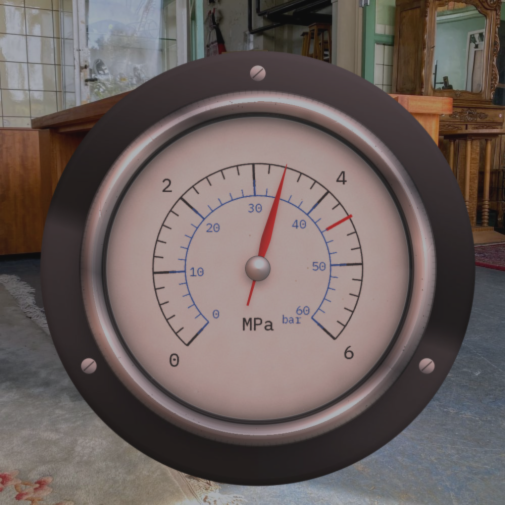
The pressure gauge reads 3.4 MPa
